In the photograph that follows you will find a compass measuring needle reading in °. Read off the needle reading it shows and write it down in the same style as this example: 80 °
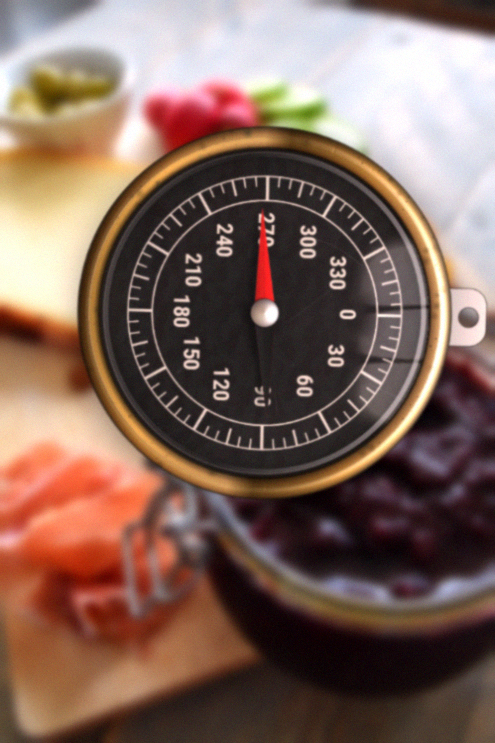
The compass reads 267.5 °
